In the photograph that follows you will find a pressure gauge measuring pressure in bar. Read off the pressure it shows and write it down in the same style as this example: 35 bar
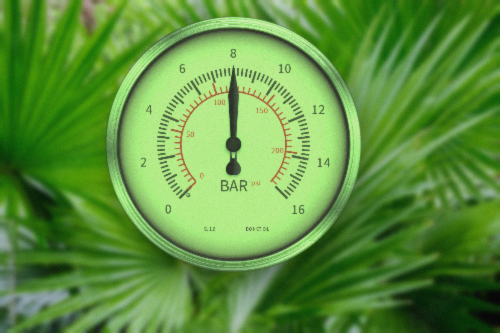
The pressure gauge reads 8 bar
